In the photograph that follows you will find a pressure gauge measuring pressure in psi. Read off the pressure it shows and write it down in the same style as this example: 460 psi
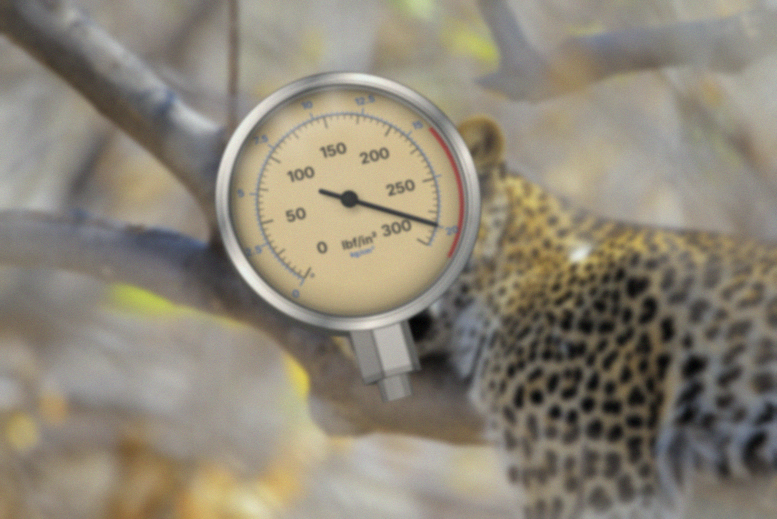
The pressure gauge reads 285 psi
